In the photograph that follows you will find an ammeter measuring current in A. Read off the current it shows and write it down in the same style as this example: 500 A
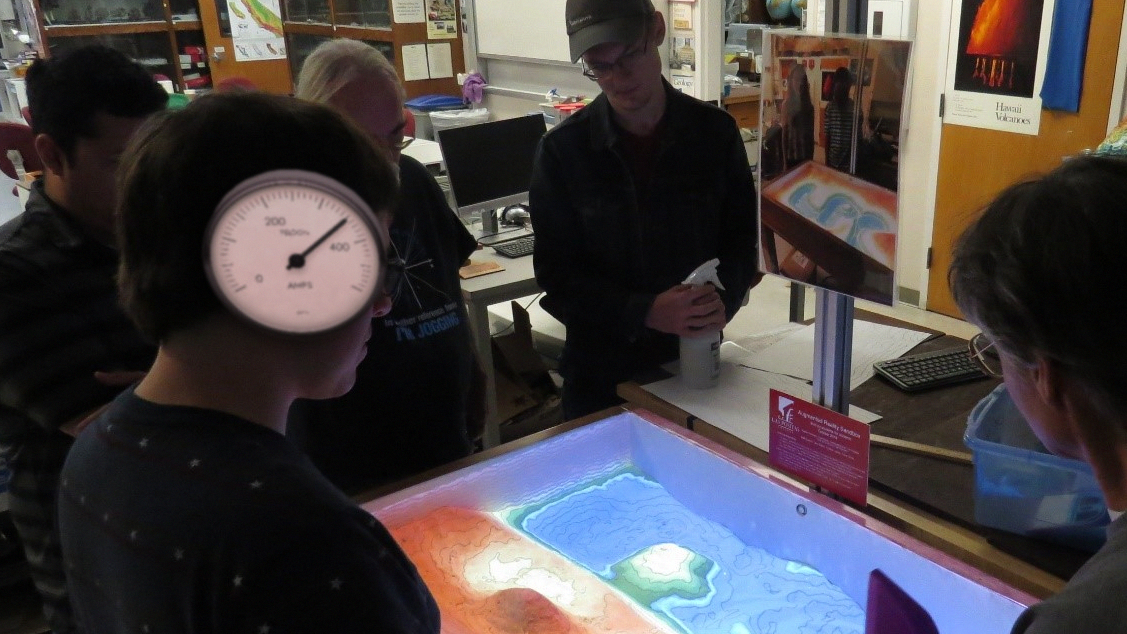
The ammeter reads 350 A
